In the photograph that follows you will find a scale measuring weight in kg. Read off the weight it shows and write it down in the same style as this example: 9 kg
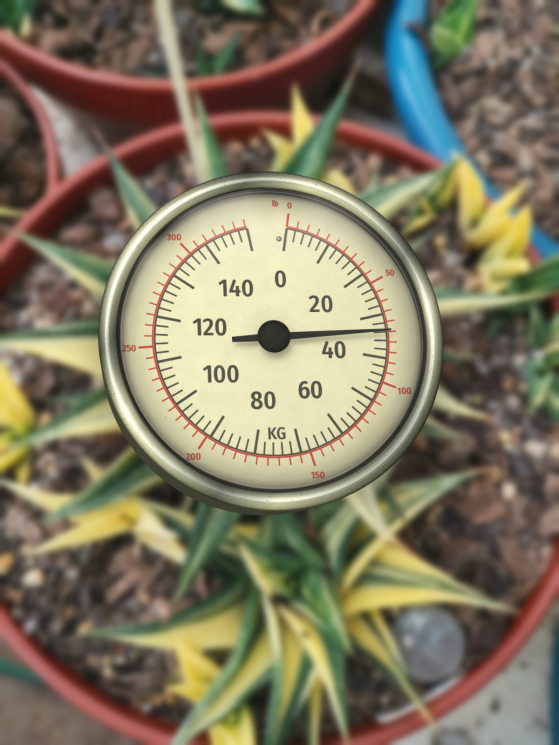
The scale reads 34 kg
